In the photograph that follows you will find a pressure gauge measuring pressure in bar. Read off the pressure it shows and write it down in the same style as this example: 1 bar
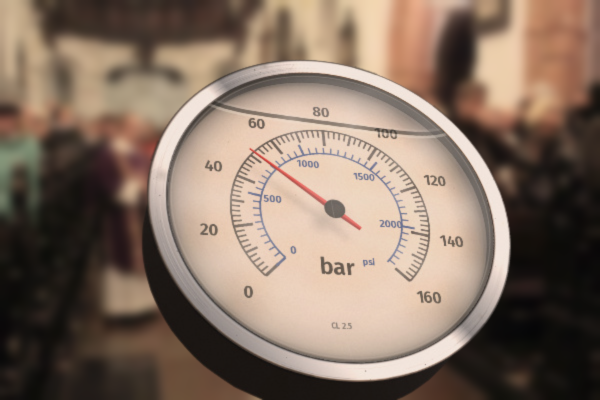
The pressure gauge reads 50 bar
